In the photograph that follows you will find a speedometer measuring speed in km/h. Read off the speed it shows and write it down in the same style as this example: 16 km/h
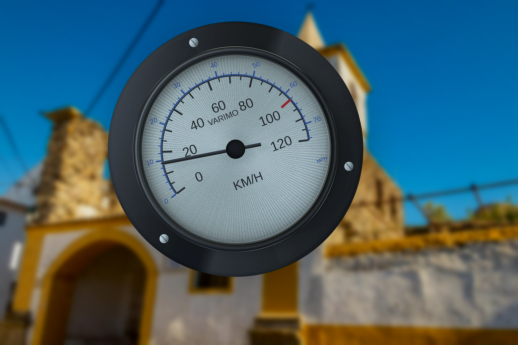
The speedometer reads 15 km/h
